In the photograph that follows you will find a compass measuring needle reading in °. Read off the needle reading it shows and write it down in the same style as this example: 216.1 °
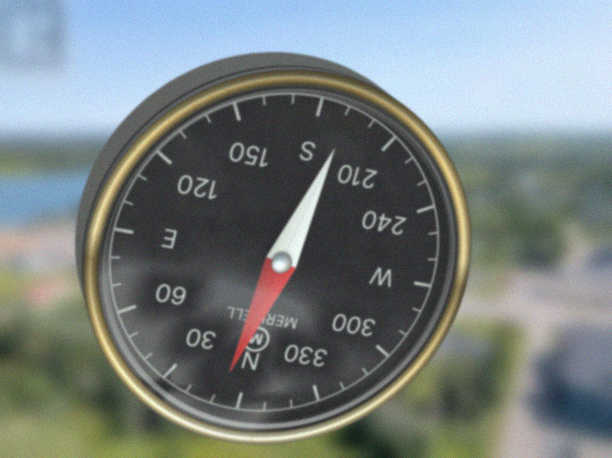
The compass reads 10 °
